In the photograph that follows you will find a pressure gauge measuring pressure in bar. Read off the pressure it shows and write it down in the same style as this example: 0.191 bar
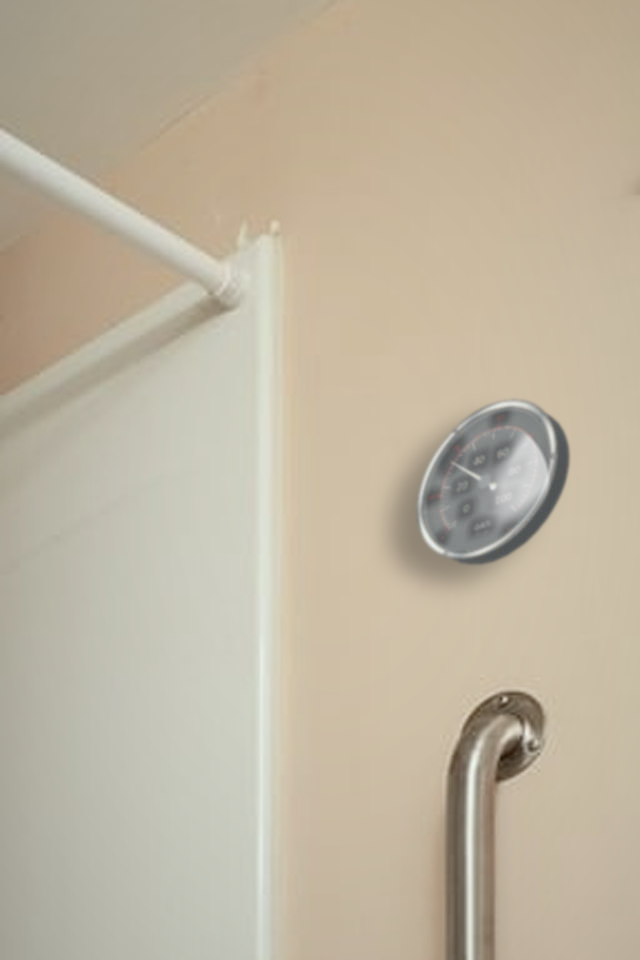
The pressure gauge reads 30 bar
